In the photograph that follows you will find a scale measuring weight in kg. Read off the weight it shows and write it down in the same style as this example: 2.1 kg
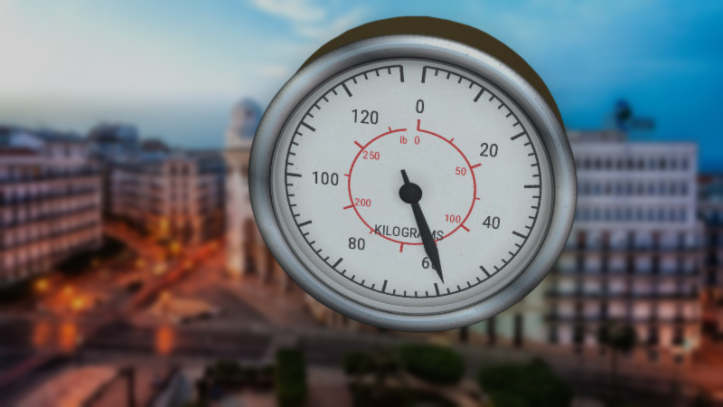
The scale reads 58 kg
